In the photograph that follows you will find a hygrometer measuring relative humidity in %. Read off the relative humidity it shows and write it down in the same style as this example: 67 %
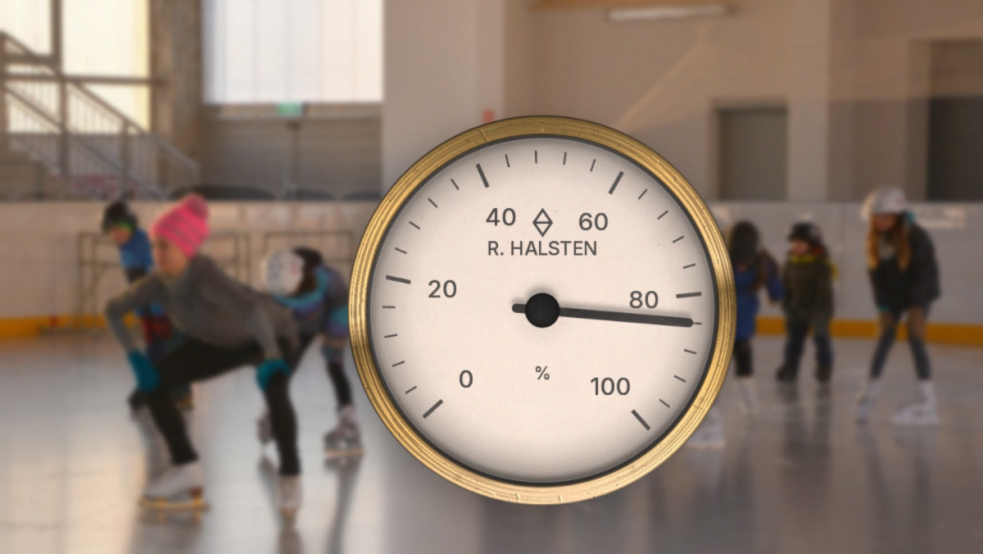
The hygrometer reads 84 %
